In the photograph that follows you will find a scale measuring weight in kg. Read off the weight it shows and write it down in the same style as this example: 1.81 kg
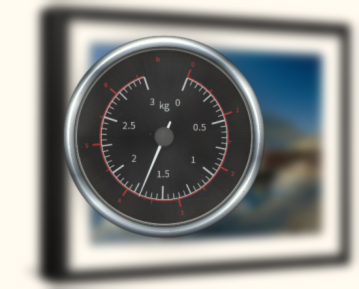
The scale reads 1.7 kg
